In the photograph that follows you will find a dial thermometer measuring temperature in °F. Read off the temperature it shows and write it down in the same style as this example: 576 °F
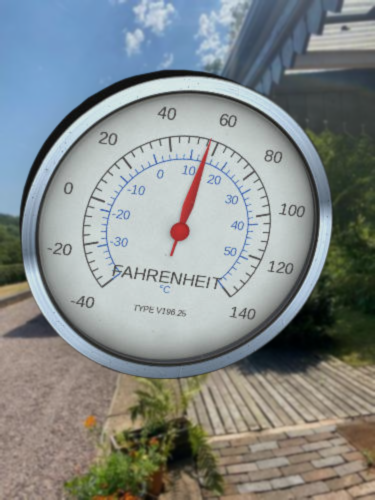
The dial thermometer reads 56 °F
